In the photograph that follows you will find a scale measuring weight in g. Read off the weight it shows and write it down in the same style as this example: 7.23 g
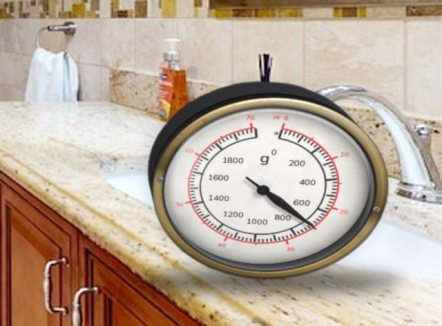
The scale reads 700 g
